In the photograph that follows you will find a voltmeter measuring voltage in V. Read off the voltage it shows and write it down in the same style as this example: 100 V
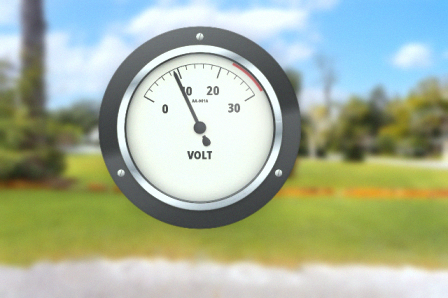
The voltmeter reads 9 V
